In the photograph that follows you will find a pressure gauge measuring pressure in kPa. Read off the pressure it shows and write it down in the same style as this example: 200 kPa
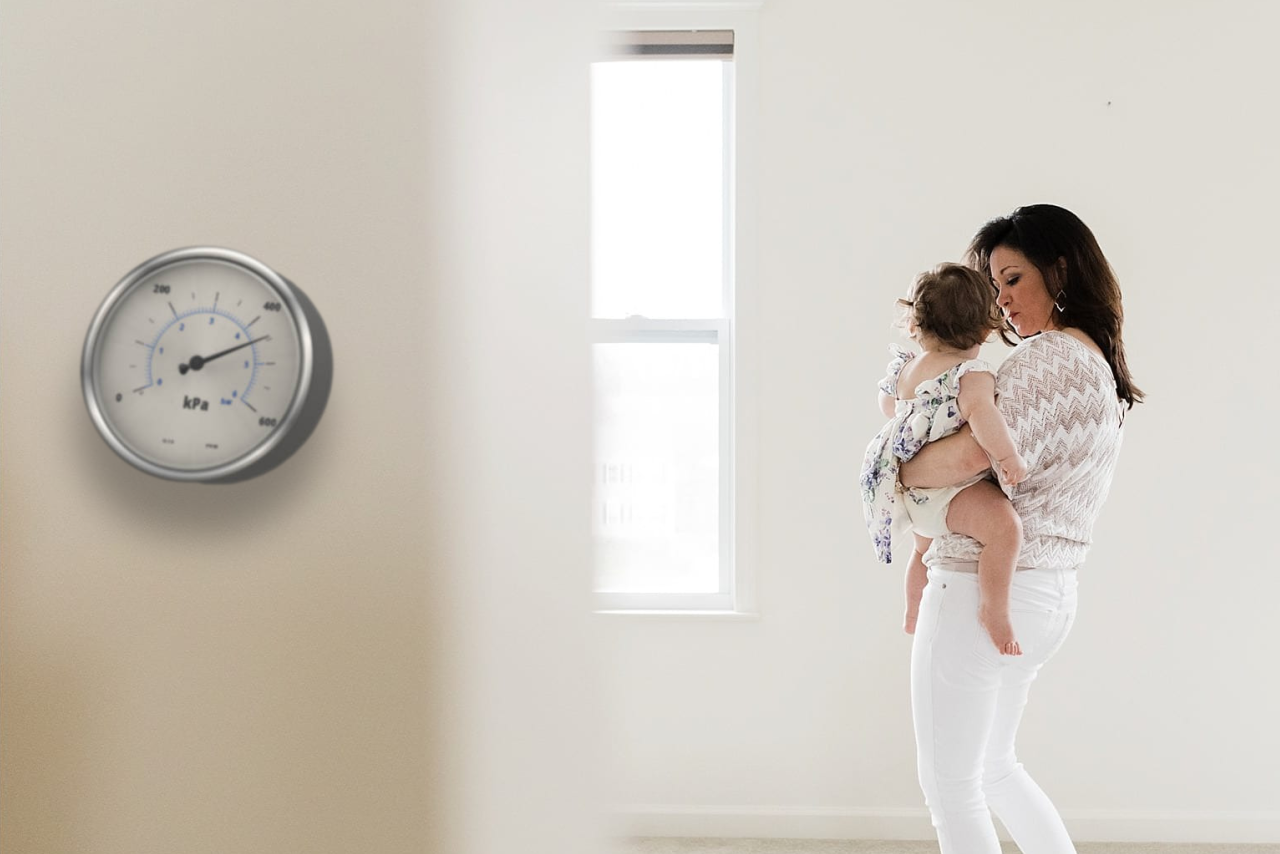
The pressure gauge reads 450 kPa
